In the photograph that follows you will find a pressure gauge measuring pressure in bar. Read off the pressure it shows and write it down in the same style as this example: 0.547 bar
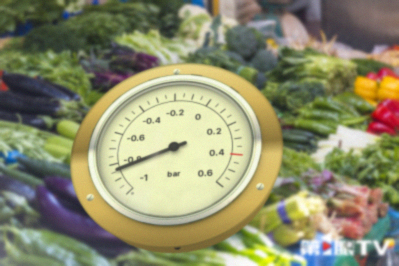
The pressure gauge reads -0.85 bar
